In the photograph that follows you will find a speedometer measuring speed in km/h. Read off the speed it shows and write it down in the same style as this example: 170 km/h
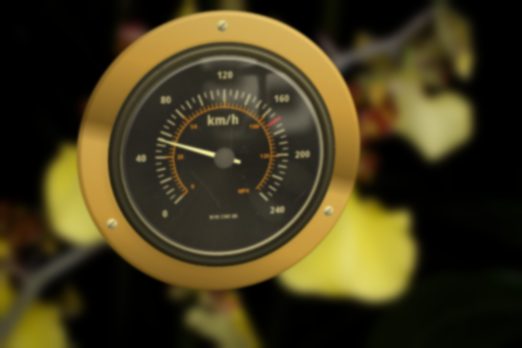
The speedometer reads 55 km/h
